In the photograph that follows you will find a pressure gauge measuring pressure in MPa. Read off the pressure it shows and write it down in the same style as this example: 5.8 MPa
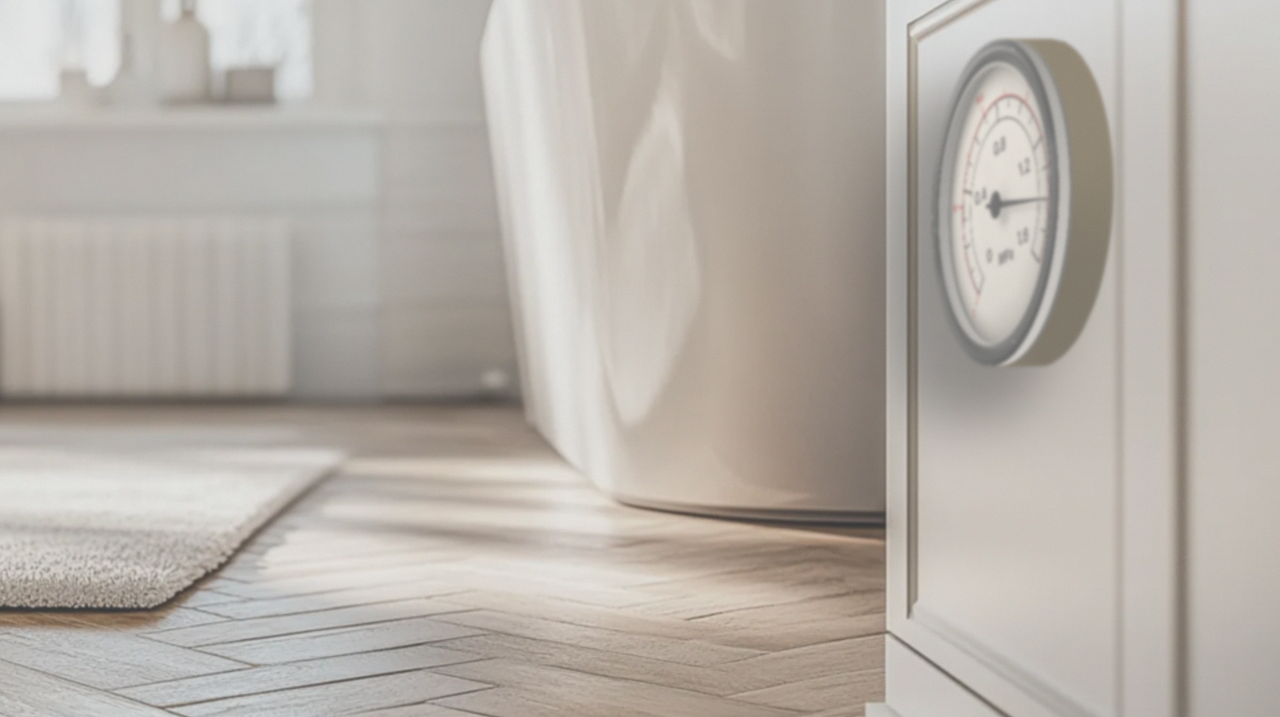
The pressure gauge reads 1.4 MPa
